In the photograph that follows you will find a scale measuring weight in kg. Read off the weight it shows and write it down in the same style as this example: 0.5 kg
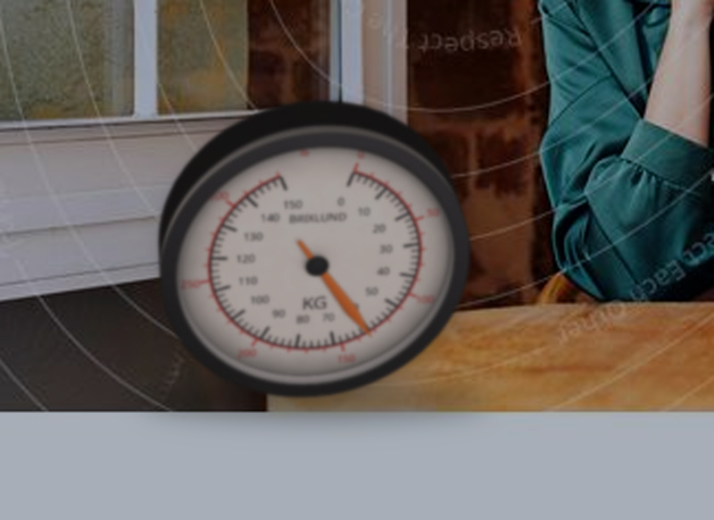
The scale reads 60 kg
